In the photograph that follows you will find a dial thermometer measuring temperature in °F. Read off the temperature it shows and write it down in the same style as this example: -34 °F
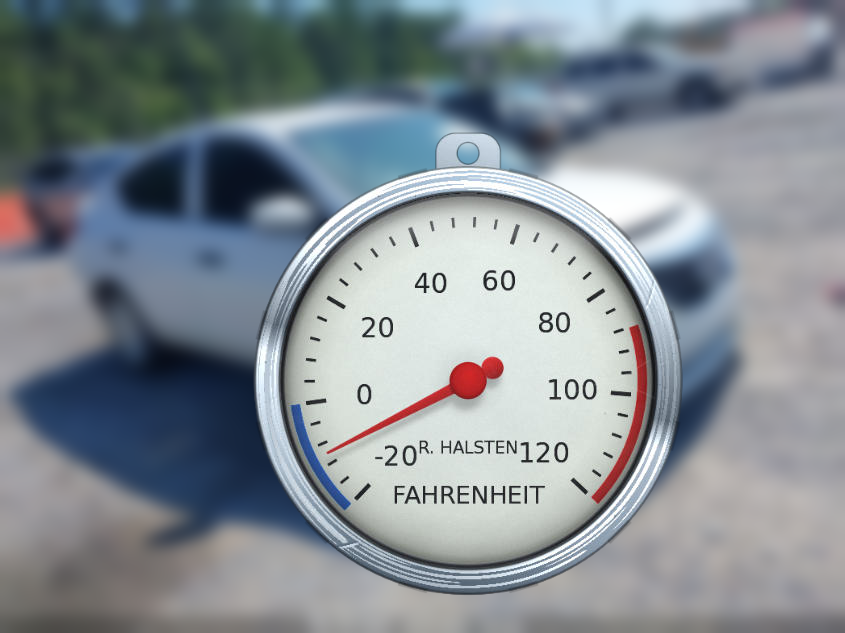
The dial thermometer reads -10 °F
